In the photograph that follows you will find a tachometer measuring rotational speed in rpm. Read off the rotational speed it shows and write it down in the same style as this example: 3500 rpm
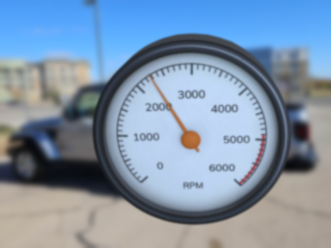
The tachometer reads 2300 rpm
